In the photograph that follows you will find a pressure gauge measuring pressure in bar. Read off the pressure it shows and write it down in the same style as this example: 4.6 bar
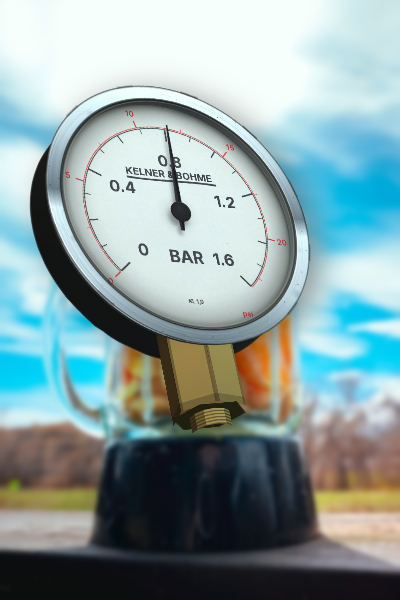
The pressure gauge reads 0.8 bar
